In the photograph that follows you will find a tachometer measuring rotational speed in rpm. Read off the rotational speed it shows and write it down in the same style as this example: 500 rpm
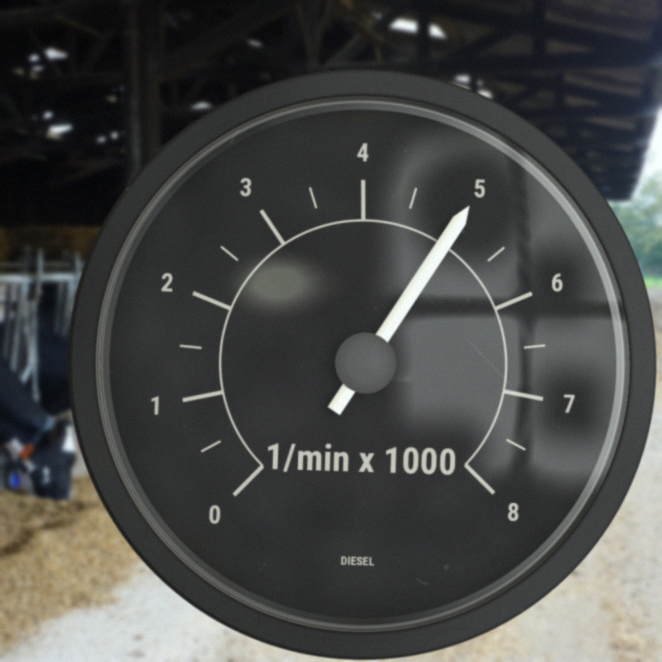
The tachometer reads 5000 rpm
